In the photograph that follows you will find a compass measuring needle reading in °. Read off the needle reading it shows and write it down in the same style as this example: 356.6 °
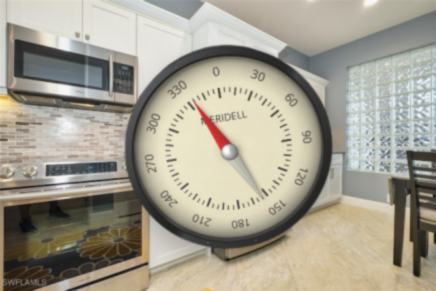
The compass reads 335 °
